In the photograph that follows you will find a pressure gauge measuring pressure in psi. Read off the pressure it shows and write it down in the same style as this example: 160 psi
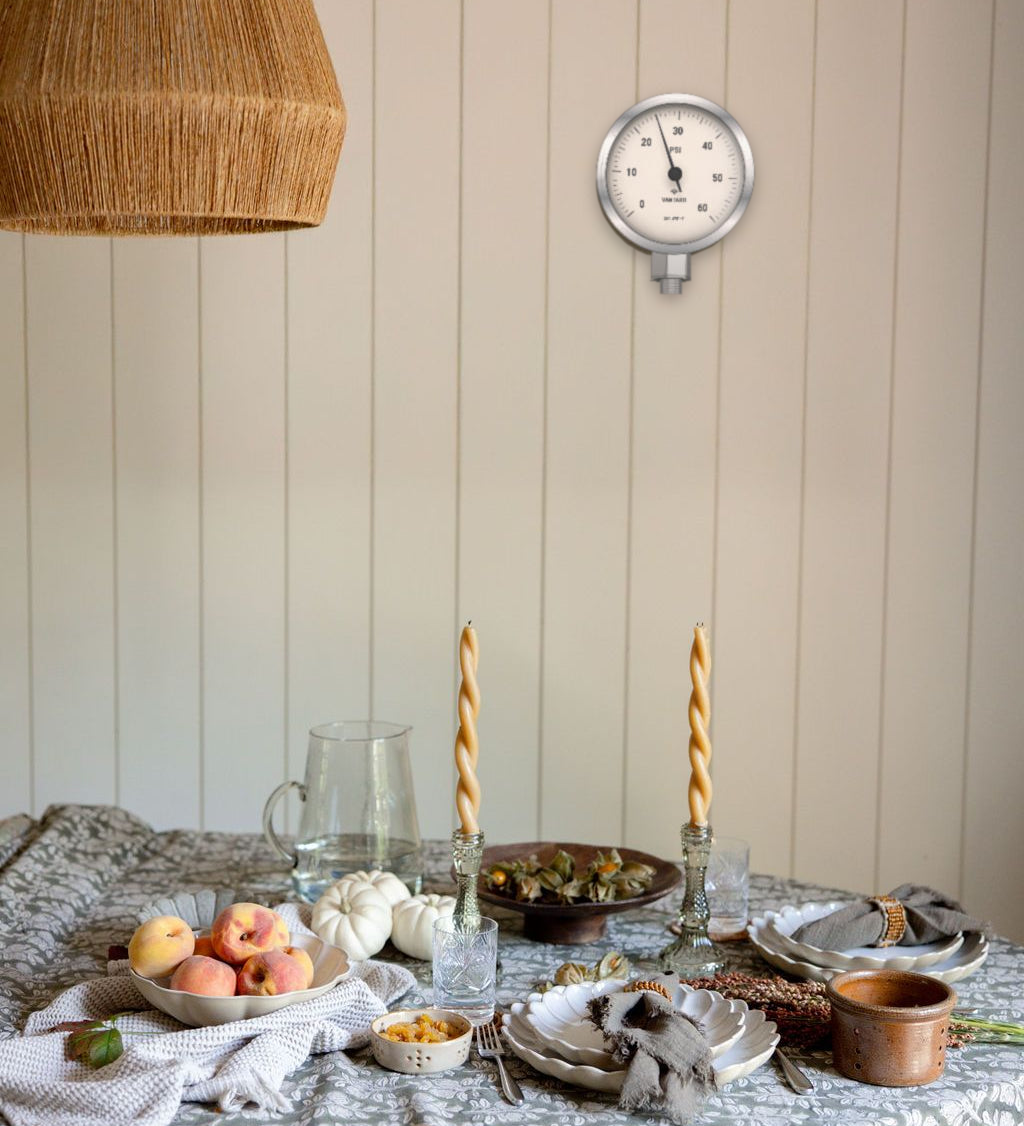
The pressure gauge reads 25 psi
